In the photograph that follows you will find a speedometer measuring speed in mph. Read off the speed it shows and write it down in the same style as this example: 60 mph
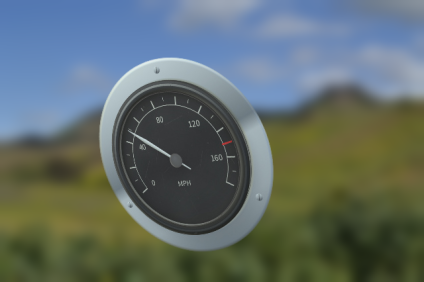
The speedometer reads 50 mph
